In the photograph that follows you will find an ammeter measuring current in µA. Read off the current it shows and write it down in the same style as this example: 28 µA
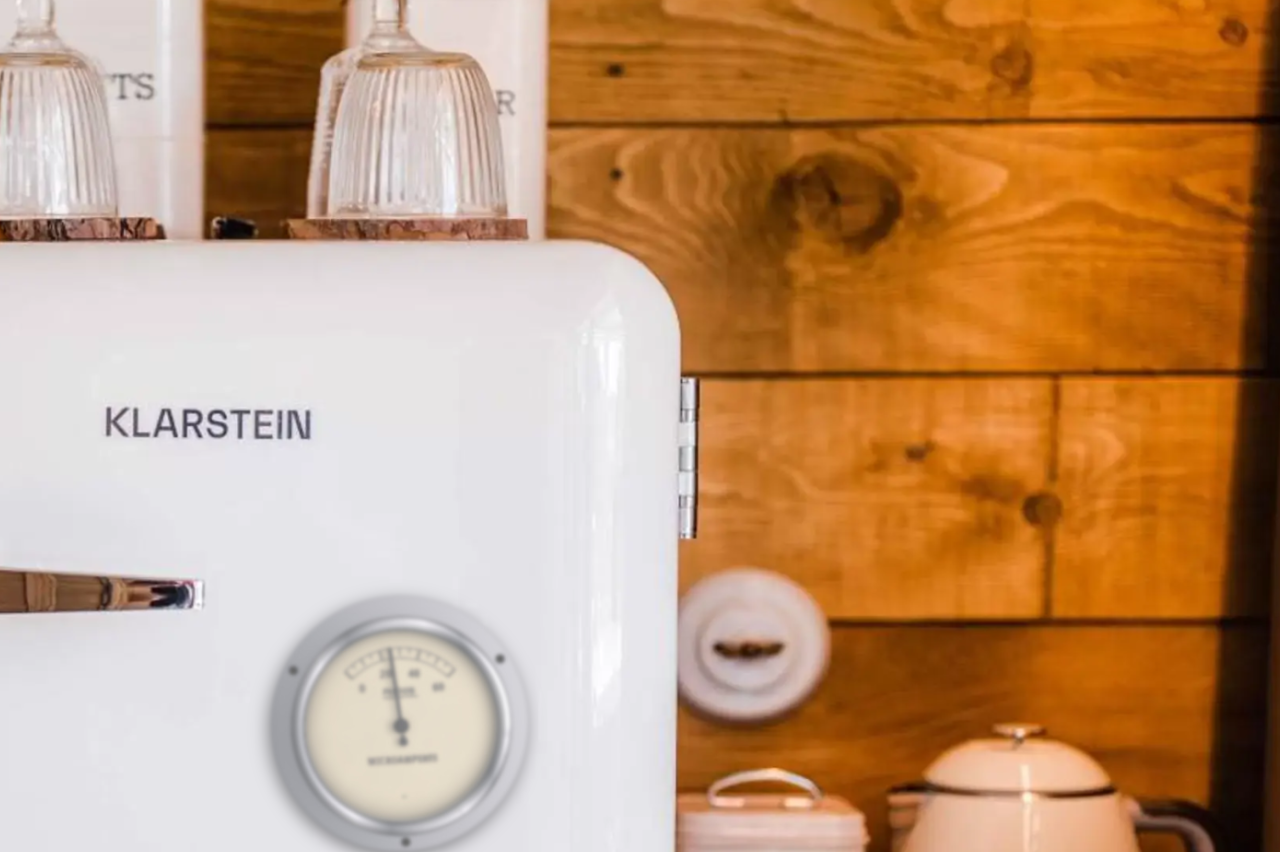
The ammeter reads 25 µA
